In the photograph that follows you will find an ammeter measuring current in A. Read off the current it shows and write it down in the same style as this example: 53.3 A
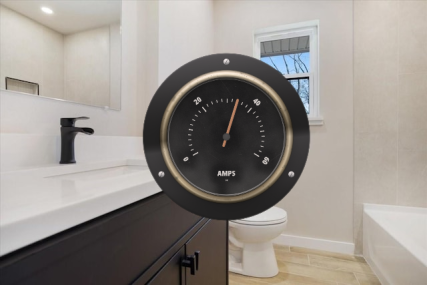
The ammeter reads 34 A
